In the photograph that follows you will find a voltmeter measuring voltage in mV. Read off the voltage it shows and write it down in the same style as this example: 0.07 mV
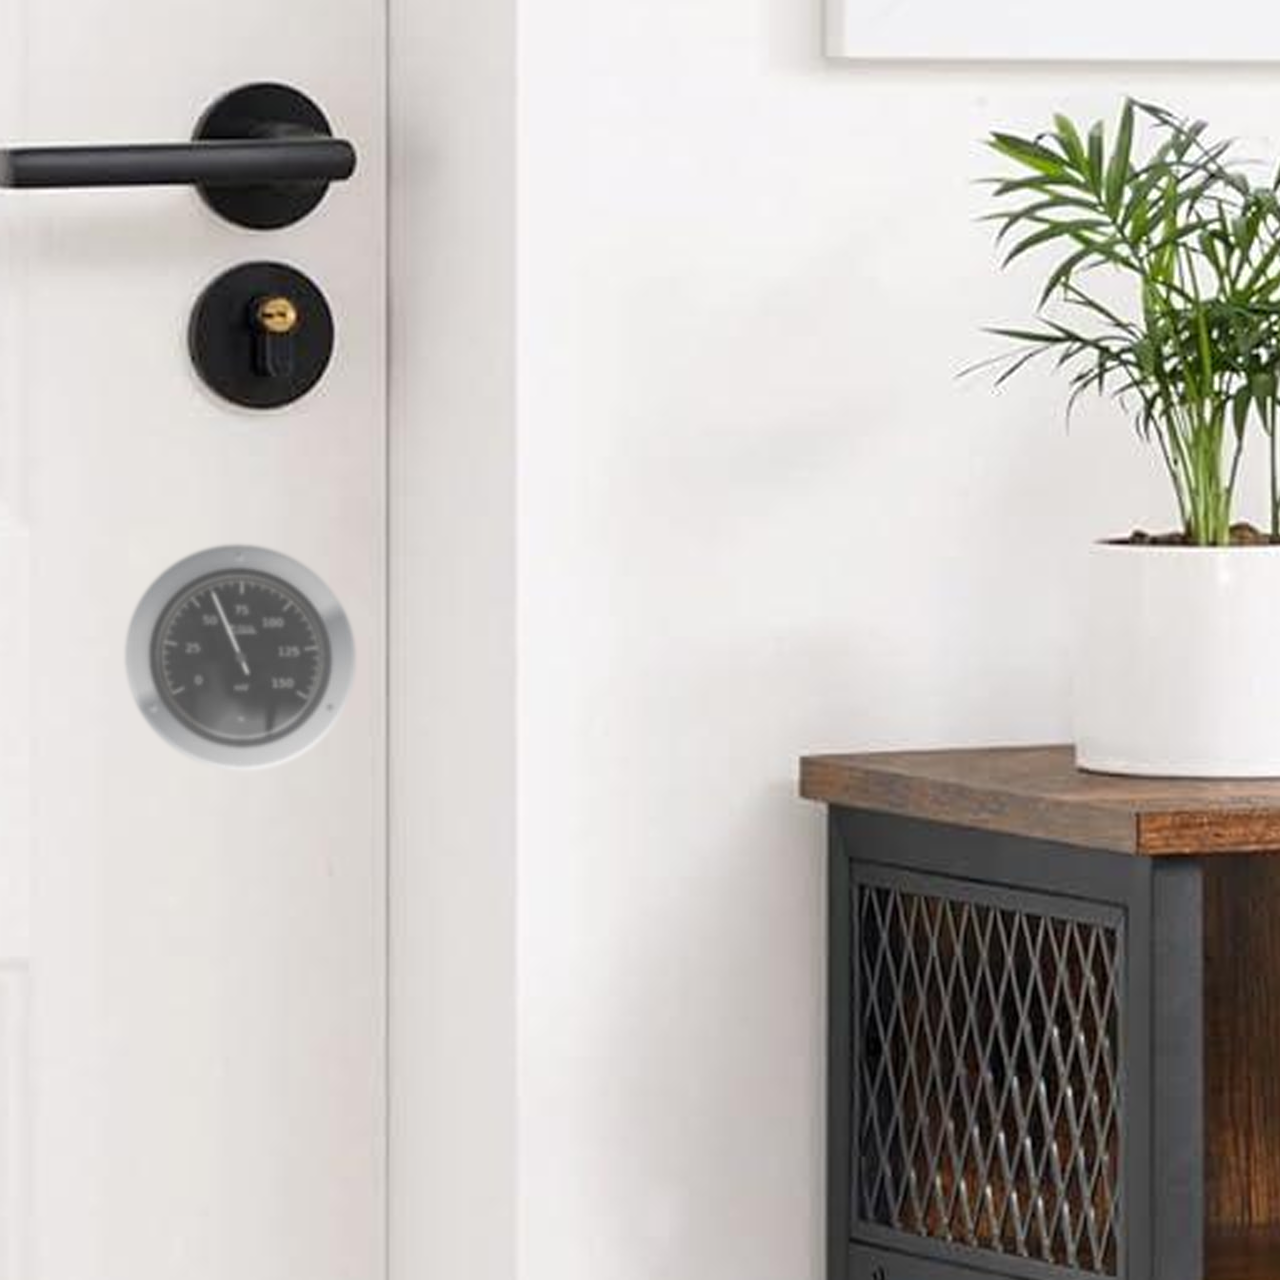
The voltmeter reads 60 mV
